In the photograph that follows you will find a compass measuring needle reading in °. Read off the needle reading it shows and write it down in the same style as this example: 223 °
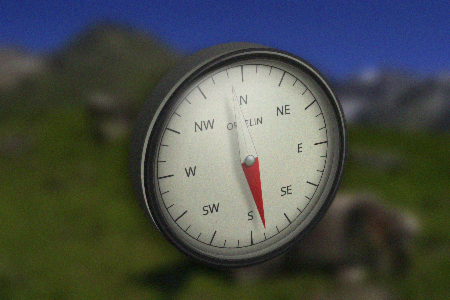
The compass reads 170 °
